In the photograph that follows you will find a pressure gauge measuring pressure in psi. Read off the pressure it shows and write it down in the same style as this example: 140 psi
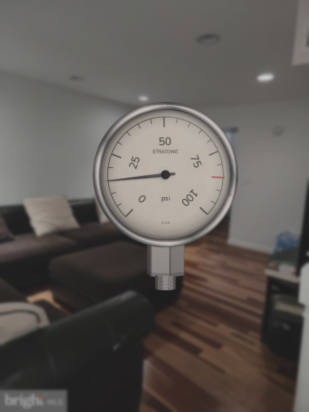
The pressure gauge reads 15 psi
